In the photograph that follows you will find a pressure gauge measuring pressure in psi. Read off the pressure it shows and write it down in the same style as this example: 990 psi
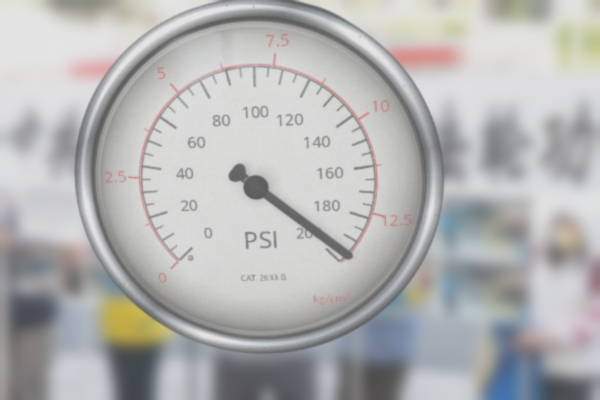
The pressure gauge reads 195 psi
